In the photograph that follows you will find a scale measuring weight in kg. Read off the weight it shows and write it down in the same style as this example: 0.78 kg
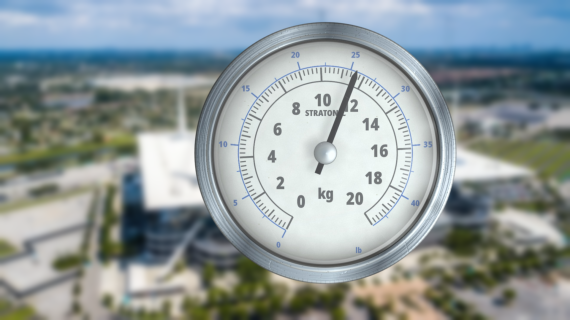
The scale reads 11.6 kg
